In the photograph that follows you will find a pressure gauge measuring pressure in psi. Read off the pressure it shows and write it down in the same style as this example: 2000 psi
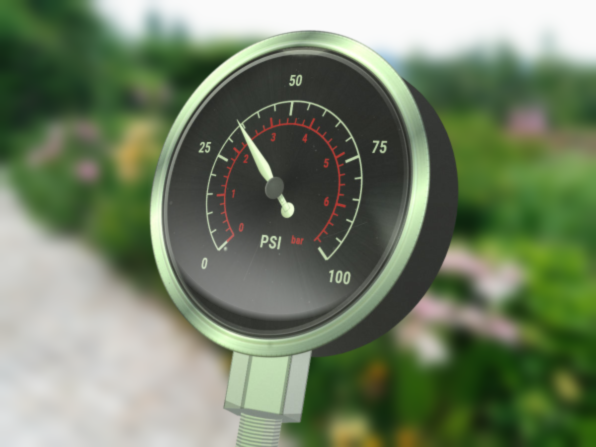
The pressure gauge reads 35 psi
